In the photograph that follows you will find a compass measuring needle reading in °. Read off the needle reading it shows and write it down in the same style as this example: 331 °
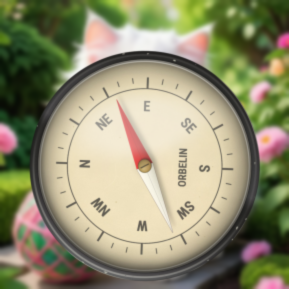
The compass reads 65 °
